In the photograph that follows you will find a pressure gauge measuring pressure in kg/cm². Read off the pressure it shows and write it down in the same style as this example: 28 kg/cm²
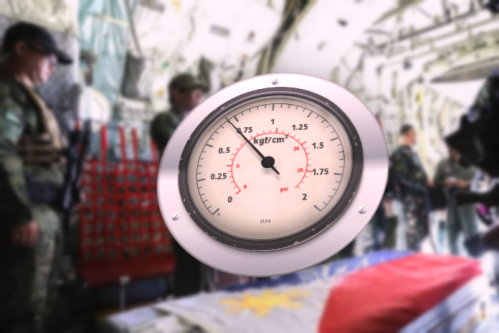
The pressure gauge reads 0.7 kg/cm²
